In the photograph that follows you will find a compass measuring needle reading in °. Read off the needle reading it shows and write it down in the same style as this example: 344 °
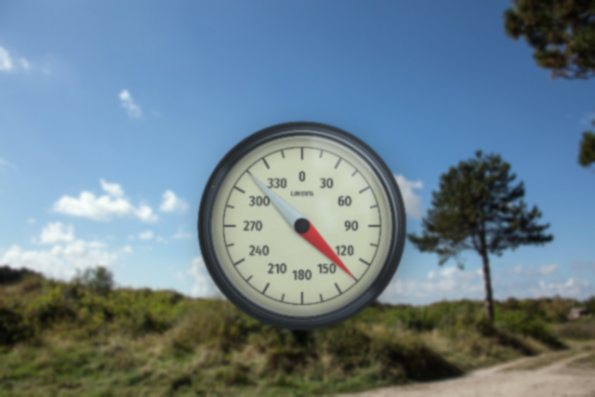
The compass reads 135 °
